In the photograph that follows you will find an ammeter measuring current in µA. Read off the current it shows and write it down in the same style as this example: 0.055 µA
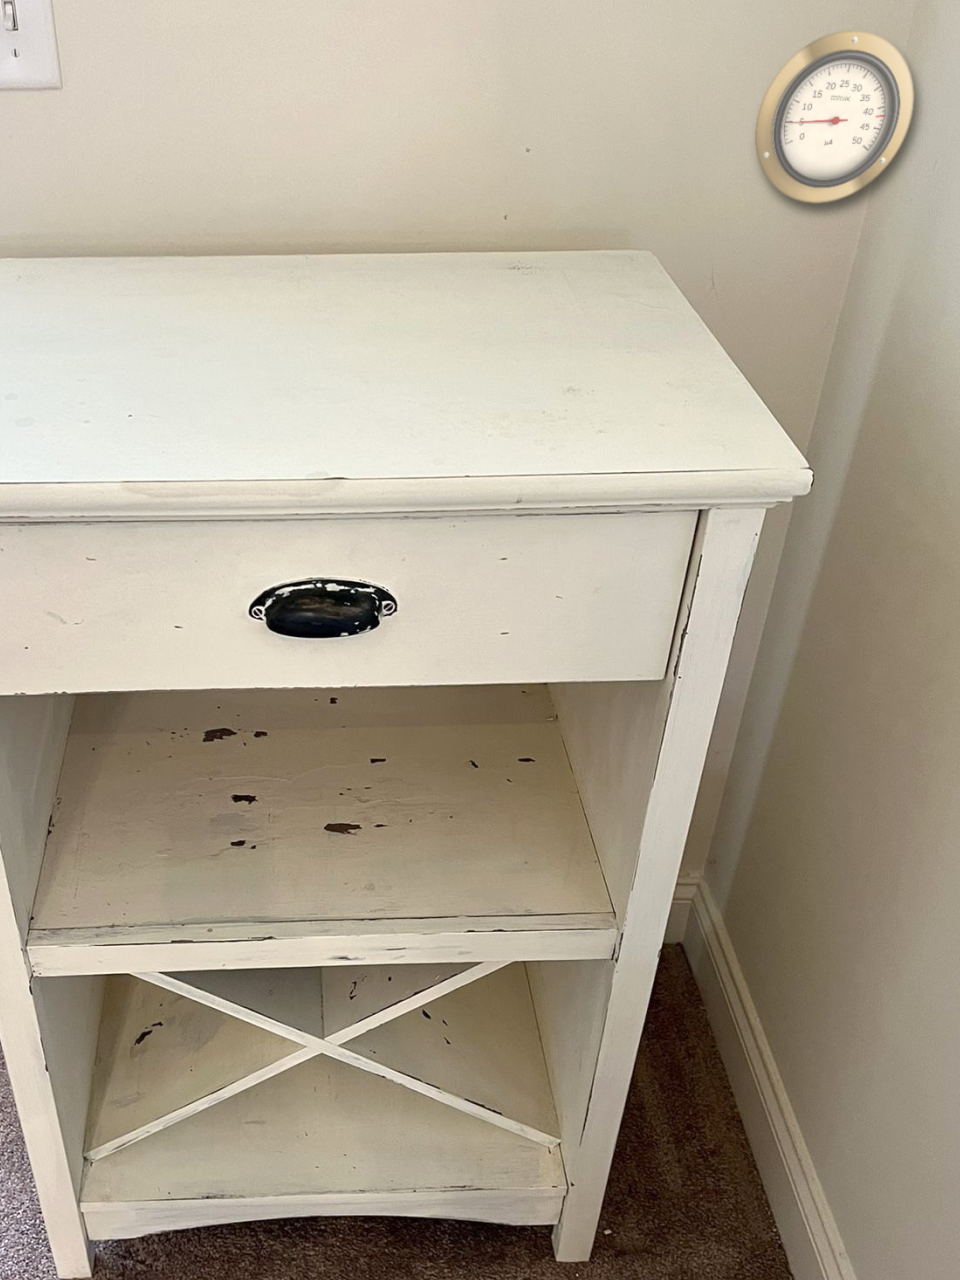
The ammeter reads 5 µA
